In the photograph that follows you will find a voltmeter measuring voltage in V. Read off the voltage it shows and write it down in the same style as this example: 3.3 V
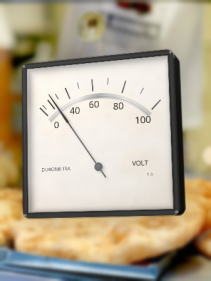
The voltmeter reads 25 V
